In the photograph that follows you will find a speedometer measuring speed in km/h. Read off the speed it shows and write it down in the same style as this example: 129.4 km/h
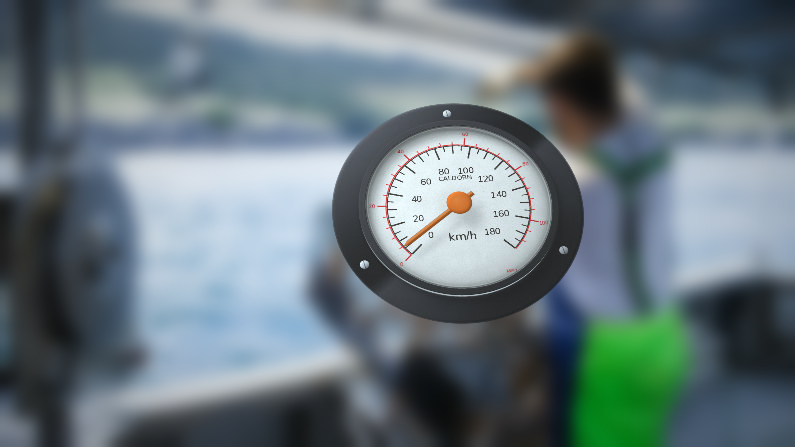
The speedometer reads 5 km/h
